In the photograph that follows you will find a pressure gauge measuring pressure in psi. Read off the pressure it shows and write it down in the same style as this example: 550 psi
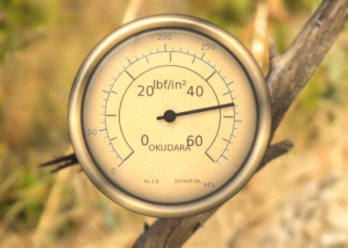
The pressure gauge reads 47.5 psi
